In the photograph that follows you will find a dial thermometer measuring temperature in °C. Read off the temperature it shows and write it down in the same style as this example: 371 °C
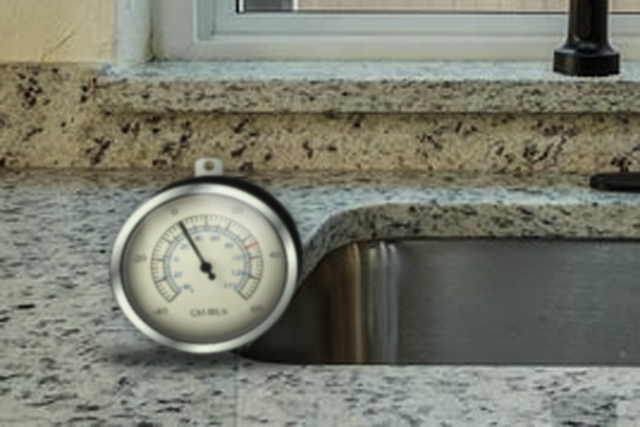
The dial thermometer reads 0 °C
